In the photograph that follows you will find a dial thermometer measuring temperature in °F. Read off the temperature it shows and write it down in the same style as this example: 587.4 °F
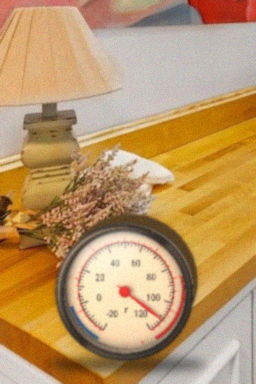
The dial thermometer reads 110 °F
